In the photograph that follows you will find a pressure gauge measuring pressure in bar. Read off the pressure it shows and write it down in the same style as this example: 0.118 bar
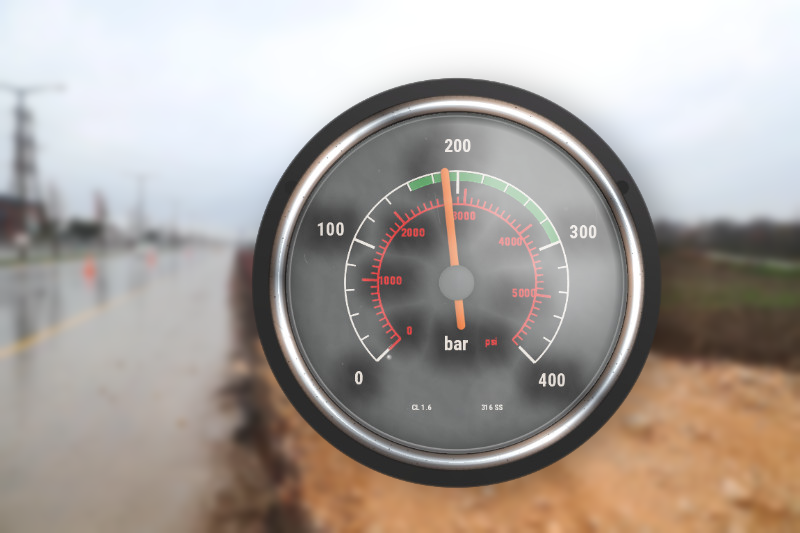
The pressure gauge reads 190 bar
